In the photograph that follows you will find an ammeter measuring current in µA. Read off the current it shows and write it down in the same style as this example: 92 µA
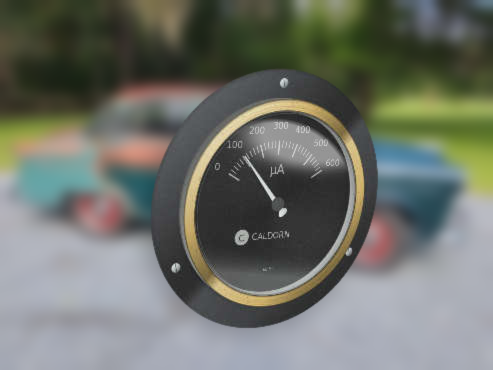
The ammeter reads 100 µA
